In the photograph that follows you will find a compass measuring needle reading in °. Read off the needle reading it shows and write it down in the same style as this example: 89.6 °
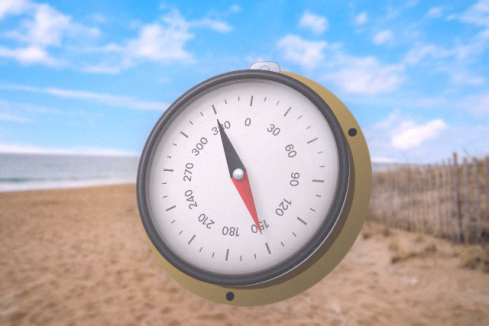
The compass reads 150 °
